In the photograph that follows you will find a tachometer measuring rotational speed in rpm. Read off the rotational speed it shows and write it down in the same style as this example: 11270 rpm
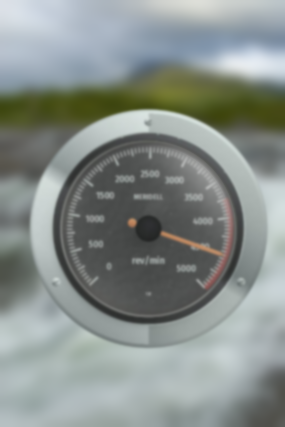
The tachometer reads 4500 rpm
